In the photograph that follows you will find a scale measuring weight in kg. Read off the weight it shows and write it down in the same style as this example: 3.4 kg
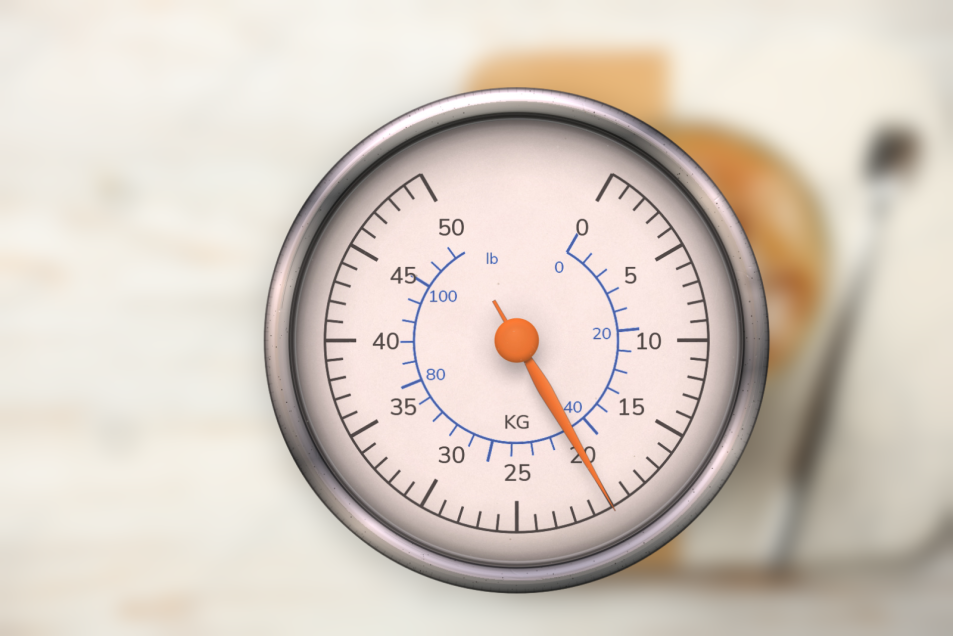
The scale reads 20 kg
